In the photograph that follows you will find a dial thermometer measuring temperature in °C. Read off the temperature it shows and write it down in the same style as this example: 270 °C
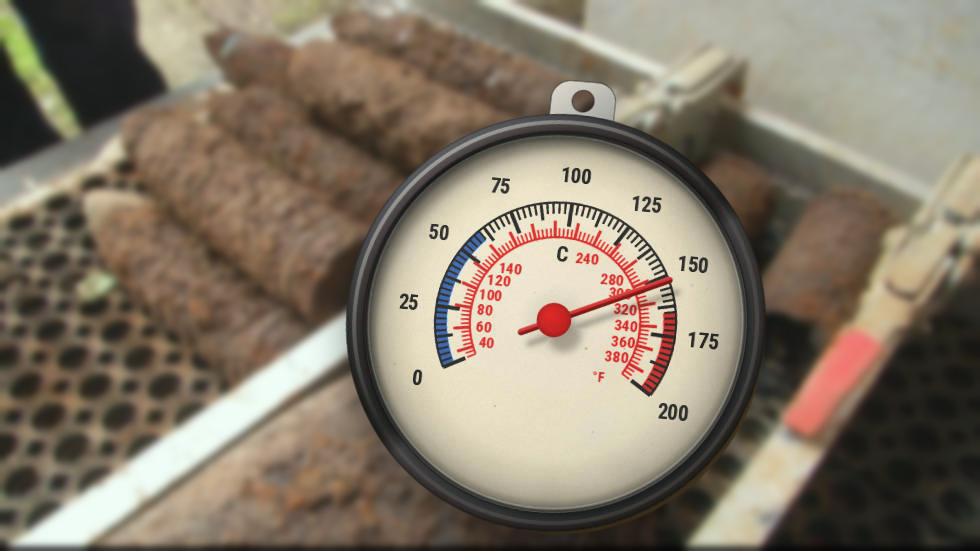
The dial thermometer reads 152.5 °C
